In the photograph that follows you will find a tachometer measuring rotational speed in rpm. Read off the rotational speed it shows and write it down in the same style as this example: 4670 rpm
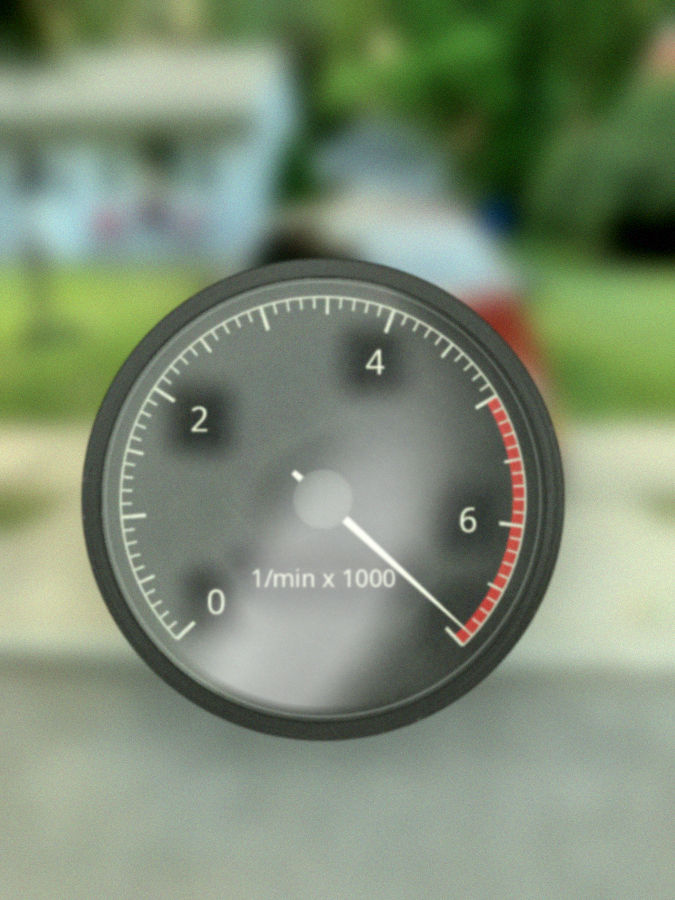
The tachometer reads 6900 rpm
